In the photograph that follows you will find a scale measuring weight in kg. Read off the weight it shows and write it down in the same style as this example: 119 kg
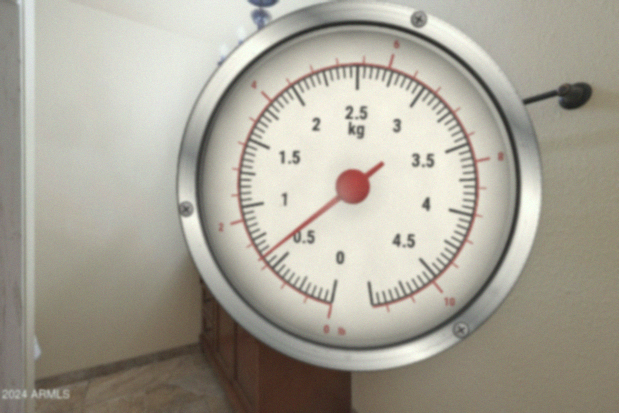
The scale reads 0.6 kg
